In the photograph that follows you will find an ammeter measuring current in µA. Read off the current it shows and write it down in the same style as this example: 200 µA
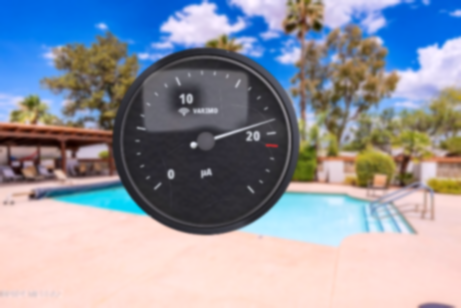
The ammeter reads 19 µA
